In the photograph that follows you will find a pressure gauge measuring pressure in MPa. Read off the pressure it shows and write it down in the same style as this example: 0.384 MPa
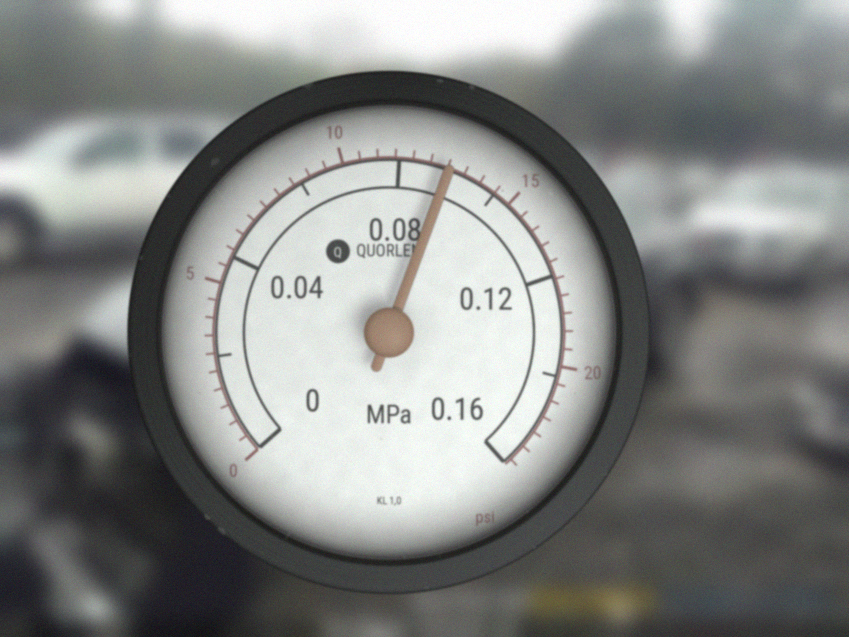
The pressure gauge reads 0.09 MPa
